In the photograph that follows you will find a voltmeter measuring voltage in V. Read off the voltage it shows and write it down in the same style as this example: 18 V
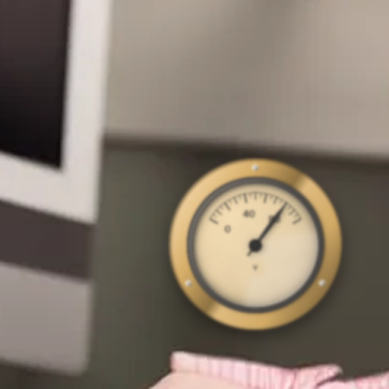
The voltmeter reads 80 V
